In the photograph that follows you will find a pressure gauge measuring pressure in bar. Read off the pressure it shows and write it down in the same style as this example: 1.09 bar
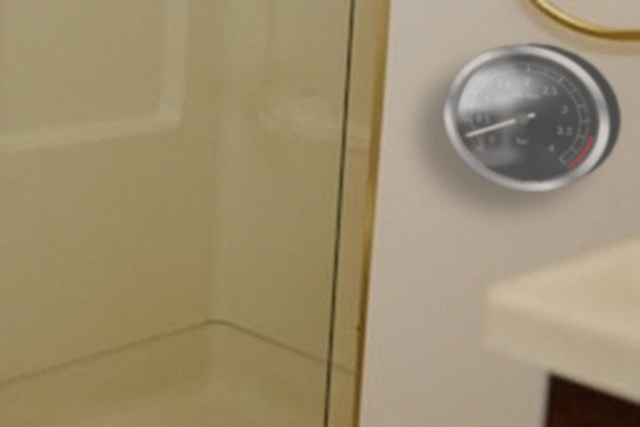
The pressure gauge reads 0.25 bar
